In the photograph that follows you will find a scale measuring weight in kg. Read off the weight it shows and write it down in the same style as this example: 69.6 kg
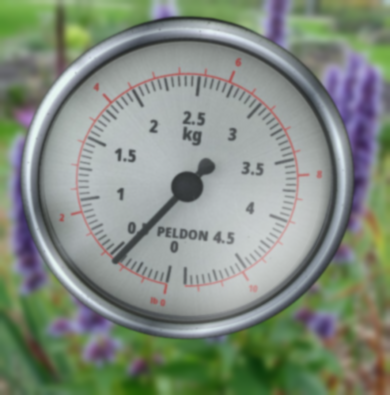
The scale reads 0.45 kg
